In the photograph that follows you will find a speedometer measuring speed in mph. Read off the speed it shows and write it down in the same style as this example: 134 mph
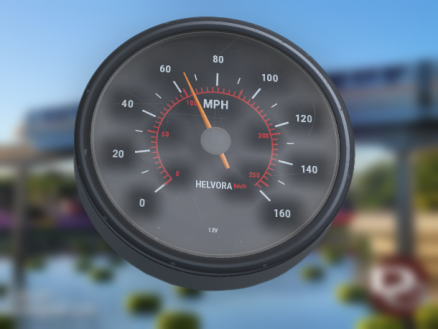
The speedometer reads 65 mph
